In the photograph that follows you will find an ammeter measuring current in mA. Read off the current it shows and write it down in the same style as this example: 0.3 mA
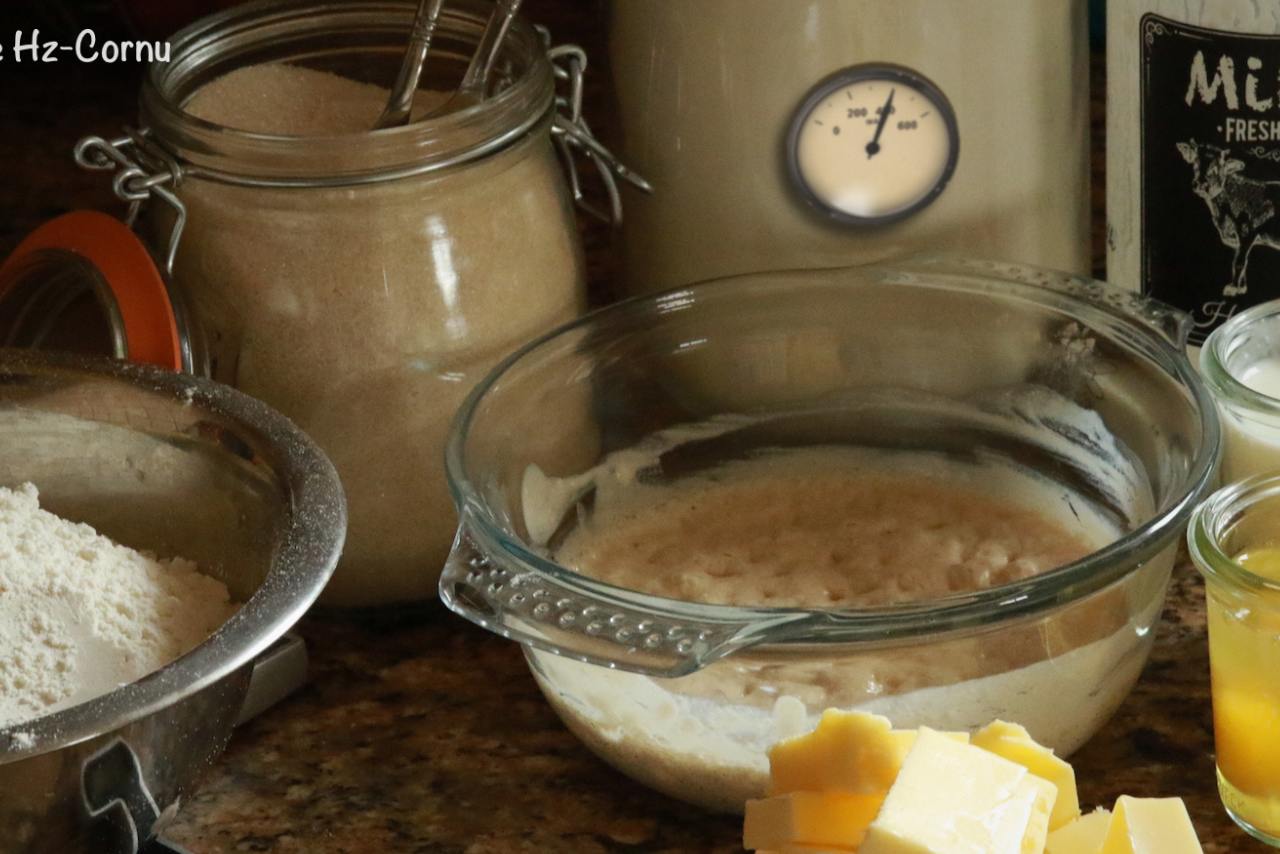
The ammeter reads 400 mA
